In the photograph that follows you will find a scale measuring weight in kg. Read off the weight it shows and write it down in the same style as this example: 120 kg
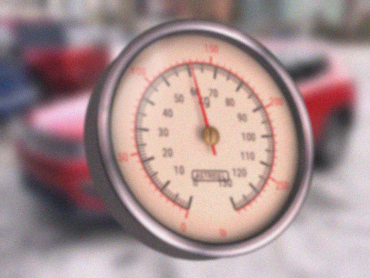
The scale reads 60 kg
